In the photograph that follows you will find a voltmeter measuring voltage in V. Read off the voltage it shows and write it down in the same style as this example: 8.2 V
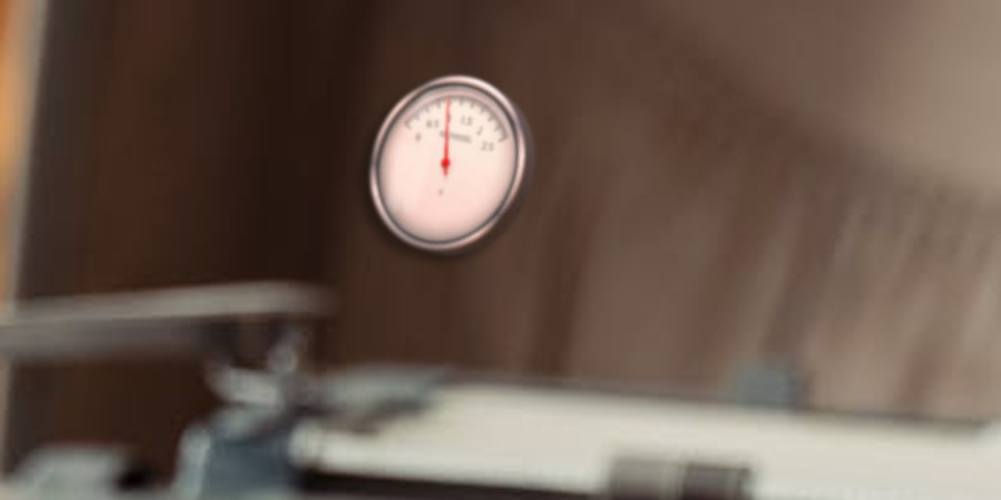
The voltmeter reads 1 V
